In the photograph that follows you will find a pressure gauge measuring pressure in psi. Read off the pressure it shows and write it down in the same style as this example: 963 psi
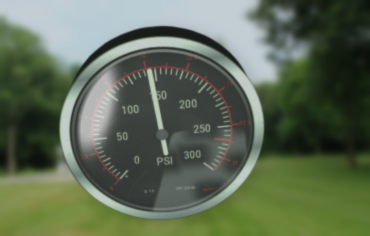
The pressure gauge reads 145 psi
